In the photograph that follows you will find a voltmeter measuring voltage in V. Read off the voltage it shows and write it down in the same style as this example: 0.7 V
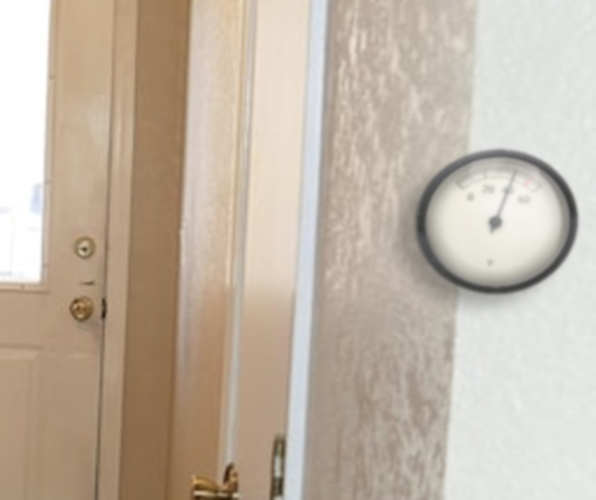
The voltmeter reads 40 V
